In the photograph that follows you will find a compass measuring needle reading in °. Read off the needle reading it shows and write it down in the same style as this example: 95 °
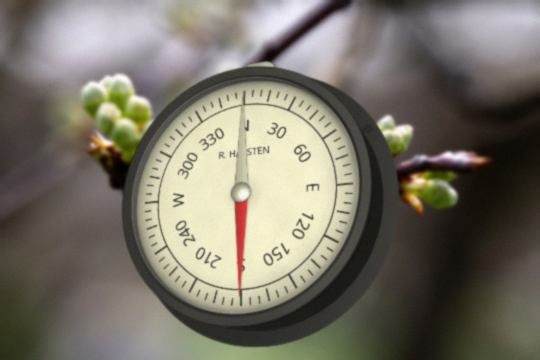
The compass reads 180 °
